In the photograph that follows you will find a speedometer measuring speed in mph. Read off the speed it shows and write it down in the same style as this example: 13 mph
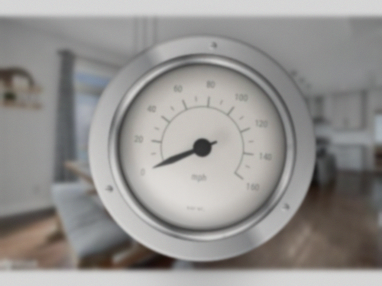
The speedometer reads 0 mph
